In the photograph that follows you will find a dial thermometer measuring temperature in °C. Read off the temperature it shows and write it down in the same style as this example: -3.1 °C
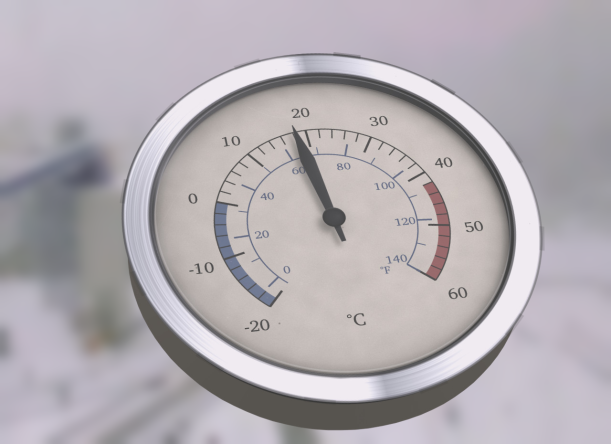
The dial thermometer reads 18 °C
